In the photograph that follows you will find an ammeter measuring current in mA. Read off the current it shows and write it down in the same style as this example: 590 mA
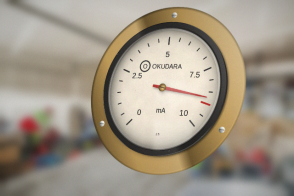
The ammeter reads 8.75 mA
